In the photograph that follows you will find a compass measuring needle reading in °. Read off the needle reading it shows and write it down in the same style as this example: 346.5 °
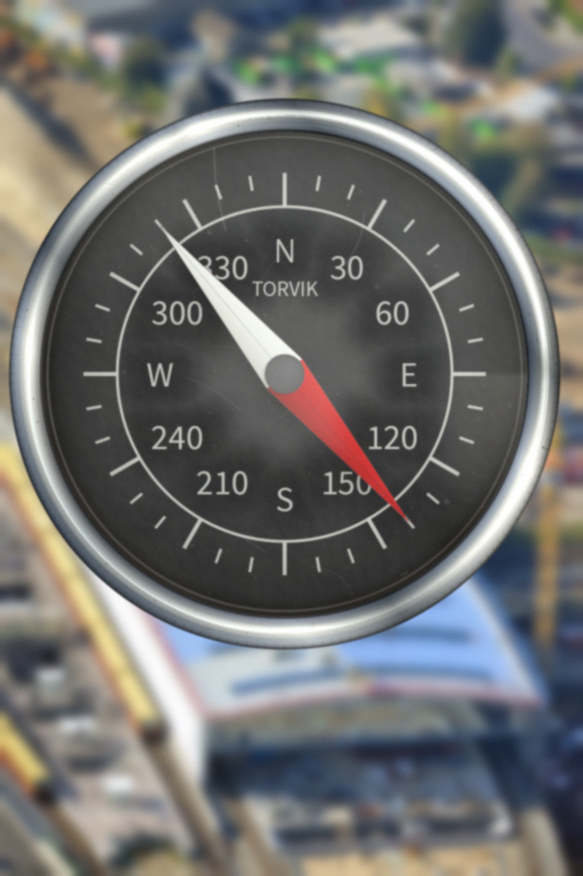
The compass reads 140 °
